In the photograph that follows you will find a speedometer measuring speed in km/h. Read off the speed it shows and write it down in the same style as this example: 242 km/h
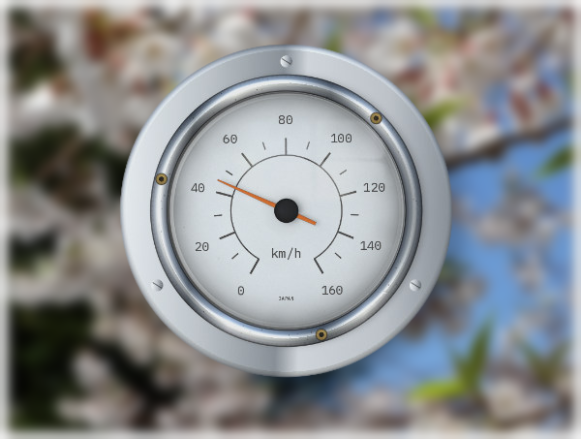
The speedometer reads 45 km/h
